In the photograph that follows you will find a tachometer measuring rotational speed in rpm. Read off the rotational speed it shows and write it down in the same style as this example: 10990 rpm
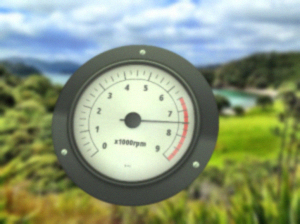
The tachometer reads 7500 rpm
